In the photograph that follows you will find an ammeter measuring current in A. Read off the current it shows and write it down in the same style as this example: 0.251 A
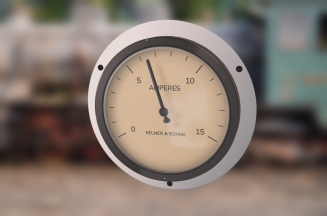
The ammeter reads 6.5 A
